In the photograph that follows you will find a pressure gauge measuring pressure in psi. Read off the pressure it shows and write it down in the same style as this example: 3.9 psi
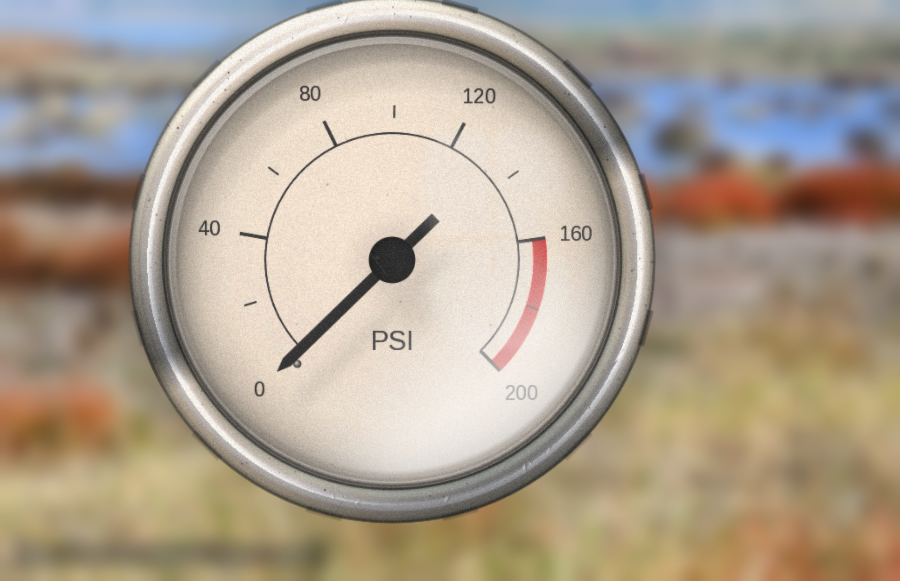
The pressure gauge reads 0 psi
